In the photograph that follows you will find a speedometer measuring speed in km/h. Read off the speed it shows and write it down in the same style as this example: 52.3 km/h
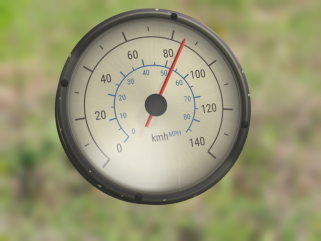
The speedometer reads 85 km/h
